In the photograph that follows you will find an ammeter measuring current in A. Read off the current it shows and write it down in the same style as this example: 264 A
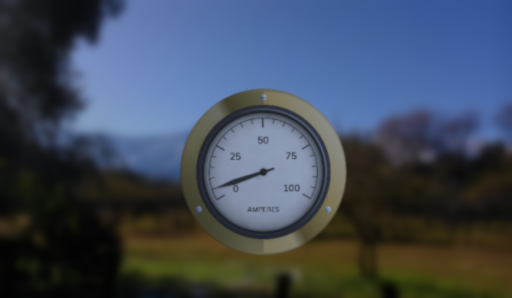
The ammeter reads 5 A
